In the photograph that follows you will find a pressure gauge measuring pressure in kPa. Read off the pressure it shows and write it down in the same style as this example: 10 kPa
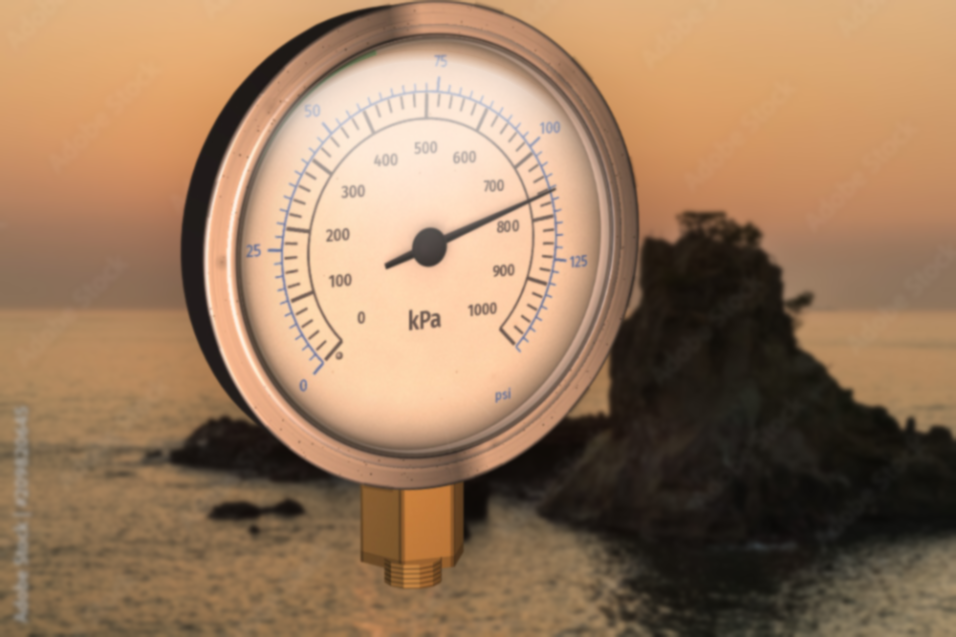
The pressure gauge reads 760 kPa
